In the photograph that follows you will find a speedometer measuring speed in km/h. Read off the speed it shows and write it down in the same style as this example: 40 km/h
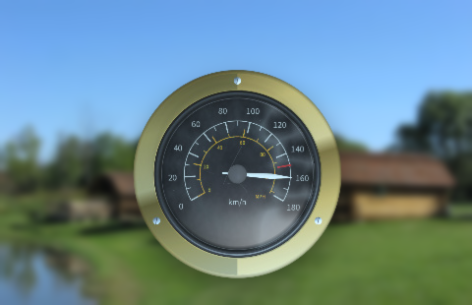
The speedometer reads 160 km/h
